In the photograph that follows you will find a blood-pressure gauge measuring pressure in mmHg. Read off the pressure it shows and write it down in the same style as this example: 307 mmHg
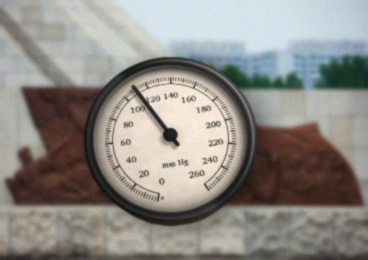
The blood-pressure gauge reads 110 mmHg
